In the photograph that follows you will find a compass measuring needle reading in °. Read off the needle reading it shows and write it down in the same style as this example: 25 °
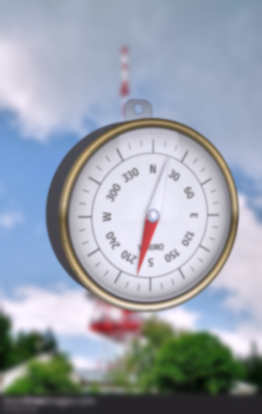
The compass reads 195 °
